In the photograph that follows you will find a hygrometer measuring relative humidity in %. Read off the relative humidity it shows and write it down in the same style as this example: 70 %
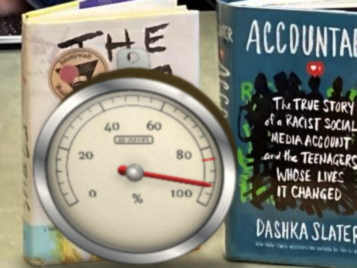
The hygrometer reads 92 %
